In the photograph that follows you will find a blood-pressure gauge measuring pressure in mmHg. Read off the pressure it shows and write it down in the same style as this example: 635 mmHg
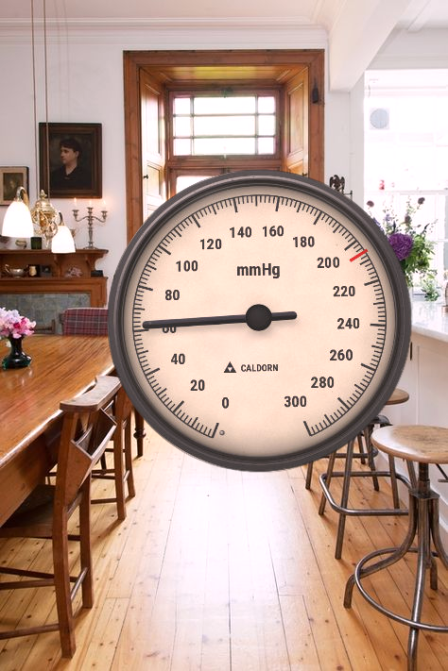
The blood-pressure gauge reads 62 mmHg
